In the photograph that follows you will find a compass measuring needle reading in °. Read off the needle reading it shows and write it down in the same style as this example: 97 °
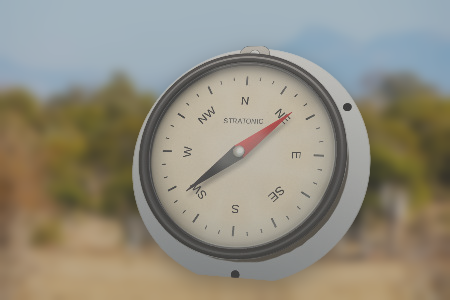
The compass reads 50 °
